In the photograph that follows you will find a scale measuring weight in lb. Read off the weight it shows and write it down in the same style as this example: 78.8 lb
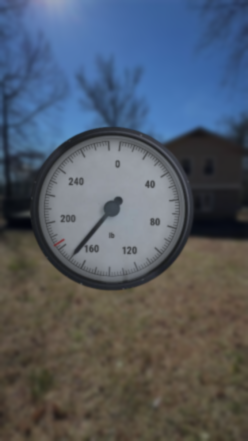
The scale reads 170 lb
